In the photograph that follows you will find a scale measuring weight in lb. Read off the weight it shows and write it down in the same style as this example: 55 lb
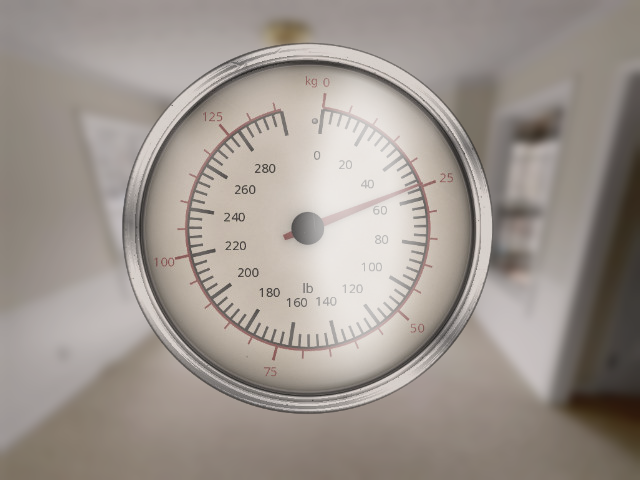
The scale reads 54 lb
